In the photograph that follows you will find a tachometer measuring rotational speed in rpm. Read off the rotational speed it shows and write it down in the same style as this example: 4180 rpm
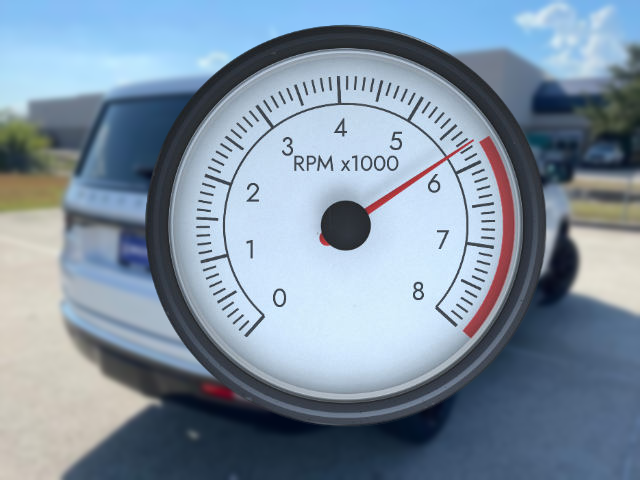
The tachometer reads 5750 rpm
